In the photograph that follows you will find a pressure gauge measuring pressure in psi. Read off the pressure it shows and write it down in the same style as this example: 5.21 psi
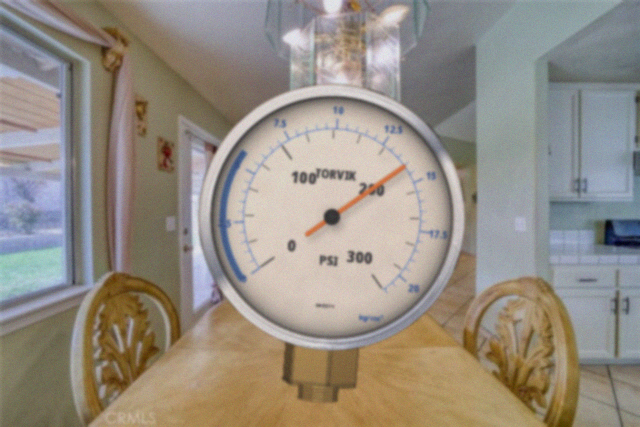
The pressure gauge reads 200 psi
